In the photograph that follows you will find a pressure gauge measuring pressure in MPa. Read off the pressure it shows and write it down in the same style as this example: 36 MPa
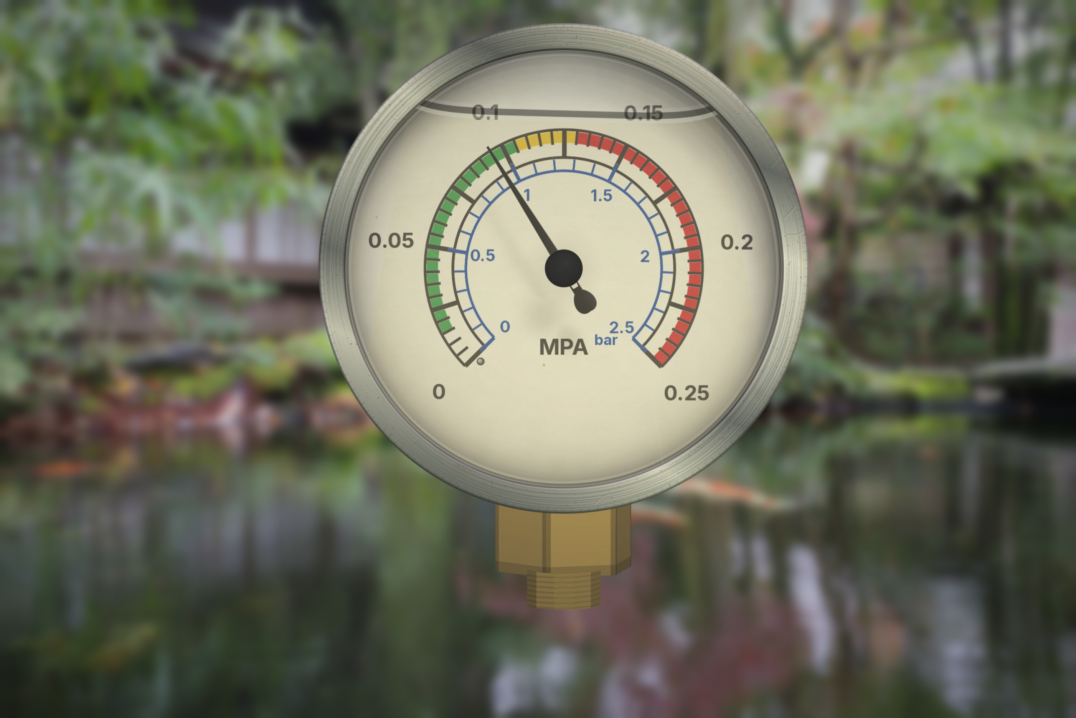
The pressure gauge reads 0.095 MPa
